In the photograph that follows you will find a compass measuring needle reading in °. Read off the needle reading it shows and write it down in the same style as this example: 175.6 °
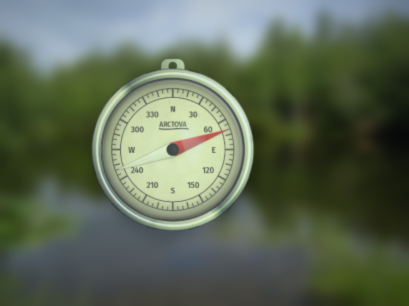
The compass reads 70 °
